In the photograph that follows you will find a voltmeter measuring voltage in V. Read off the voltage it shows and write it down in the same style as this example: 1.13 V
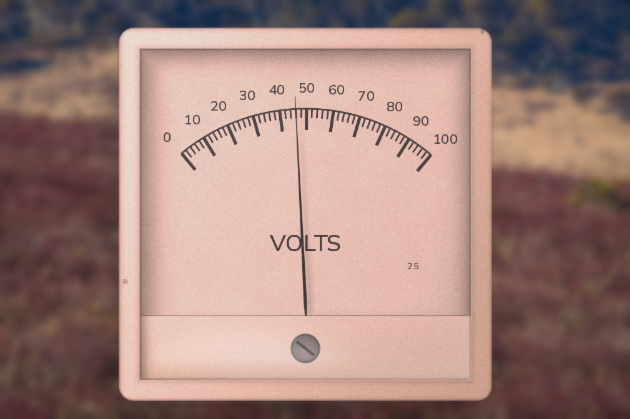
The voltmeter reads 46 V
